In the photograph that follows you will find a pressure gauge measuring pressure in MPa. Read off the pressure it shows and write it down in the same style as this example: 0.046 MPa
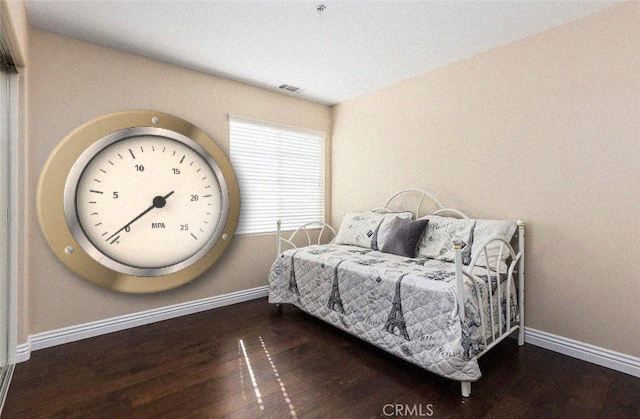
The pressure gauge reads 0.5 MPa
